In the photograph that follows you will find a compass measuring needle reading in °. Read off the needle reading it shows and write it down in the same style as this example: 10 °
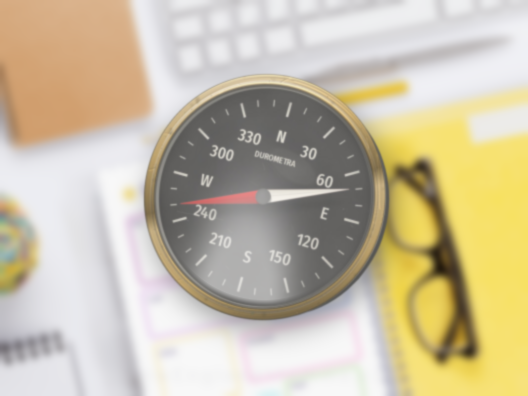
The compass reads 250 °
